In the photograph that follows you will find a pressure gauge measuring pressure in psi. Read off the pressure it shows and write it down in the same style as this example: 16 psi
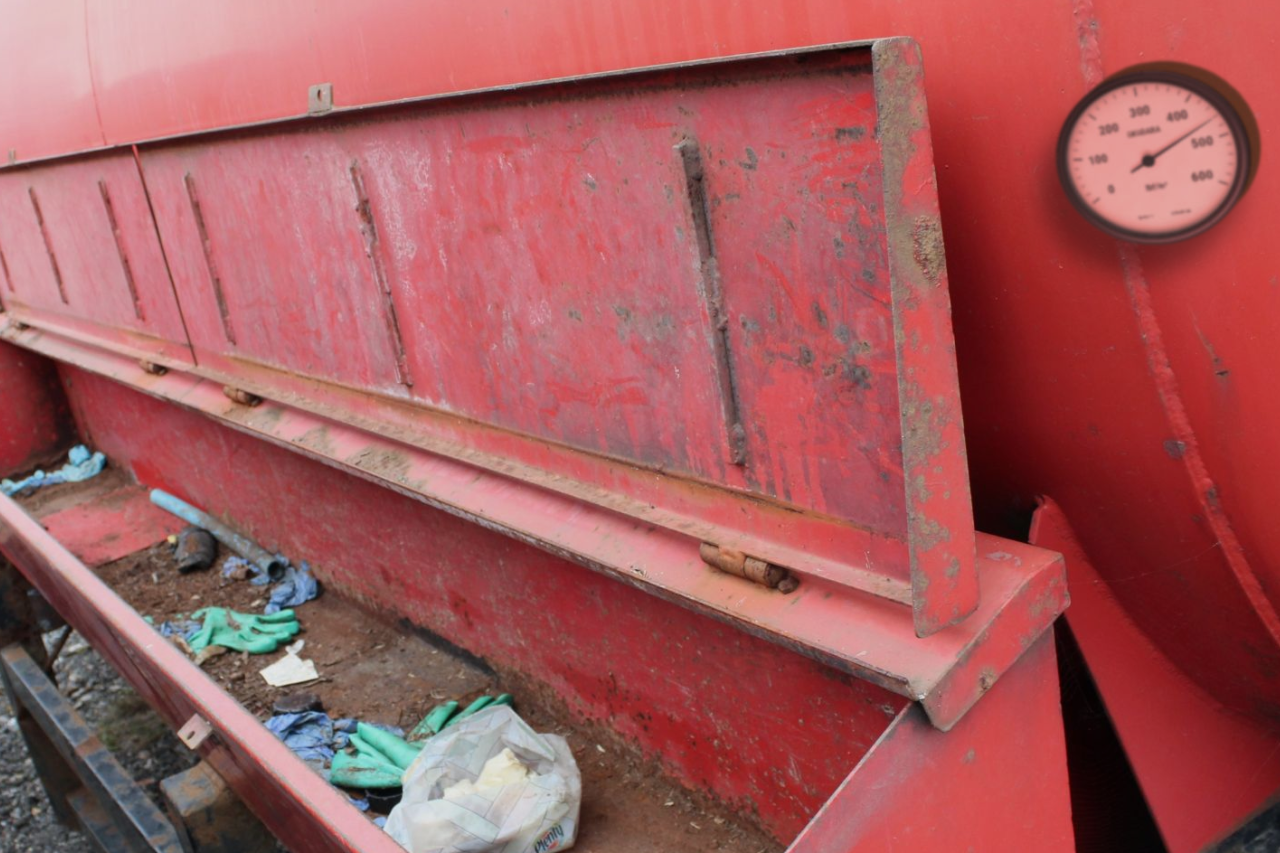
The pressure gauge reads 460 psi
